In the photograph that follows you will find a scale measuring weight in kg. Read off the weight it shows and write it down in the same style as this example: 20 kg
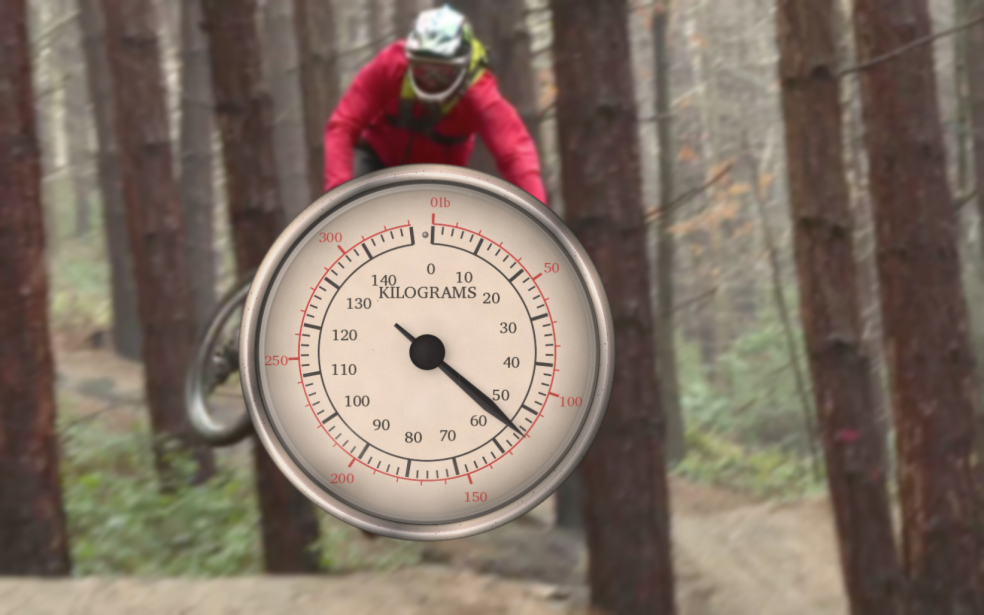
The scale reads 55 kg
